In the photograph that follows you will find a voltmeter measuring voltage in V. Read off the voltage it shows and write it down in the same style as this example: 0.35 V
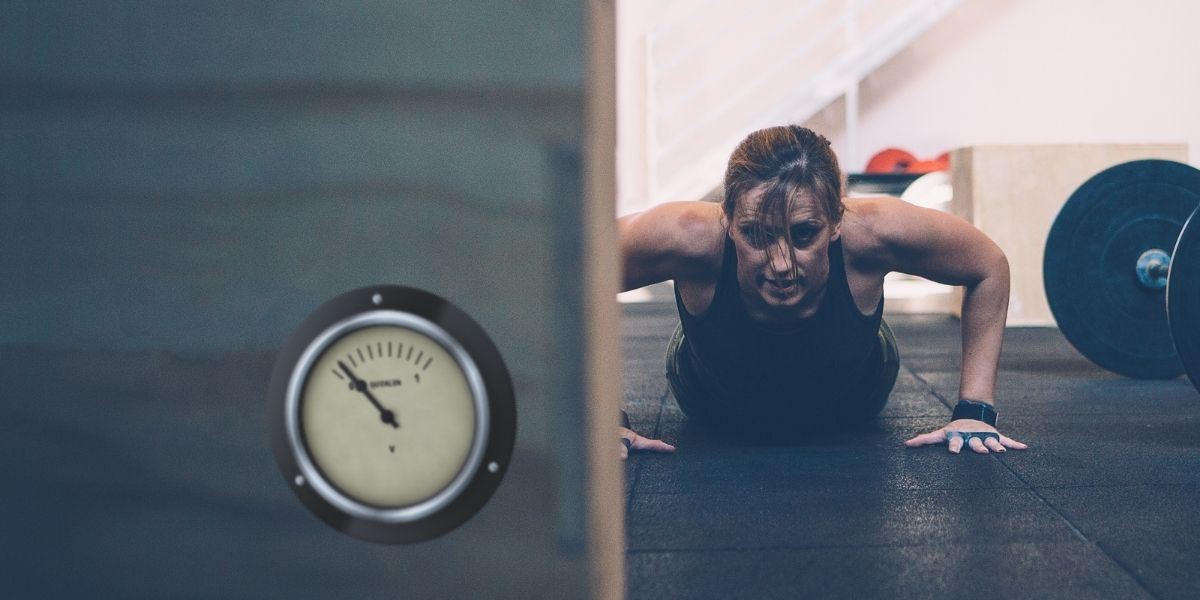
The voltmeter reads 0.1 V
